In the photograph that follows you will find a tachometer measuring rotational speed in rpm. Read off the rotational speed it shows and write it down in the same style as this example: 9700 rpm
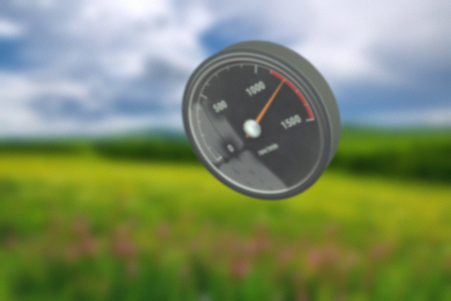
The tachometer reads 1200 rpm
